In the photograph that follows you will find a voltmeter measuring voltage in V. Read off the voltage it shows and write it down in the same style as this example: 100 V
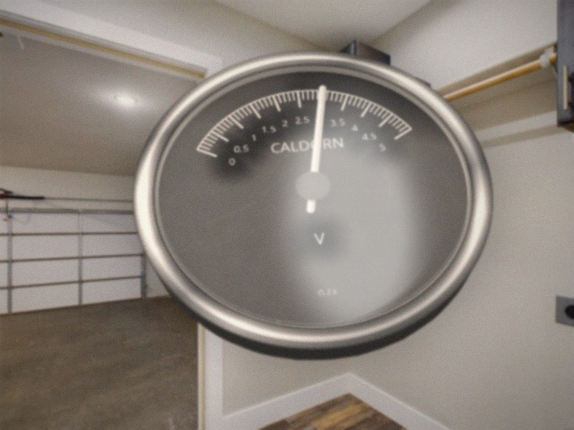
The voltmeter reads 3 V
